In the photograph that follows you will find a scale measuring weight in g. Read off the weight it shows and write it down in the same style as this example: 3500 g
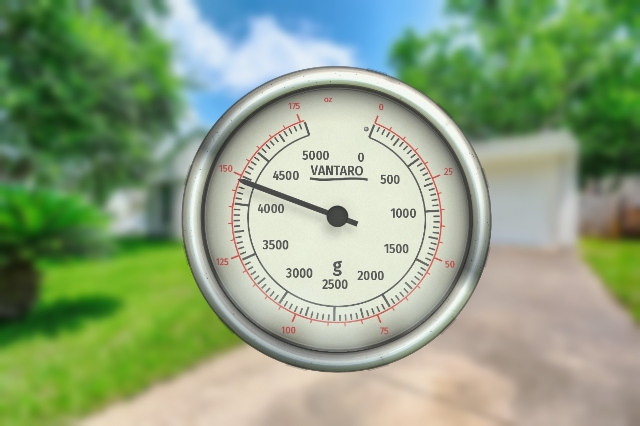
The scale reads 4200 g
